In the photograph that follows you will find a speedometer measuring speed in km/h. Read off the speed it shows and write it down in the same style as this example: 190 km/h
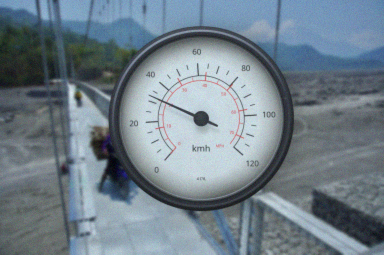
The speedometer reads 32.5 km/h
